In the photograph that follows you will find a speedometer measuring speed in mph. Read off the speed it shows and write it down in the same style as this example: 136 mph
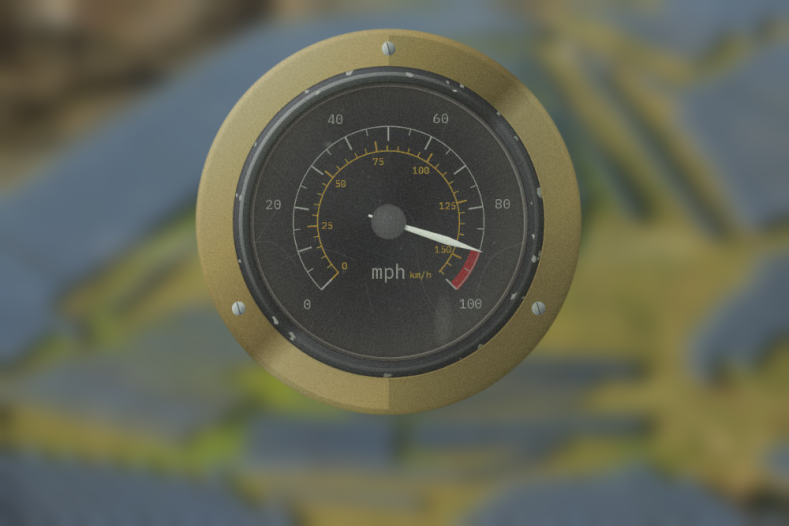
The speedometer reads 90 mph
